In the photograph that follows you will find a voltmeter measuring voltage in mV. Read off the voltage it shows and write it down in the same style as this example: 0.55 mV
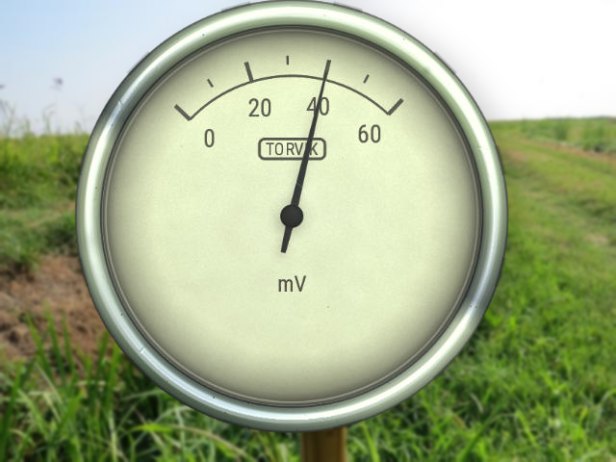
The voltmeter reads 40 mV
